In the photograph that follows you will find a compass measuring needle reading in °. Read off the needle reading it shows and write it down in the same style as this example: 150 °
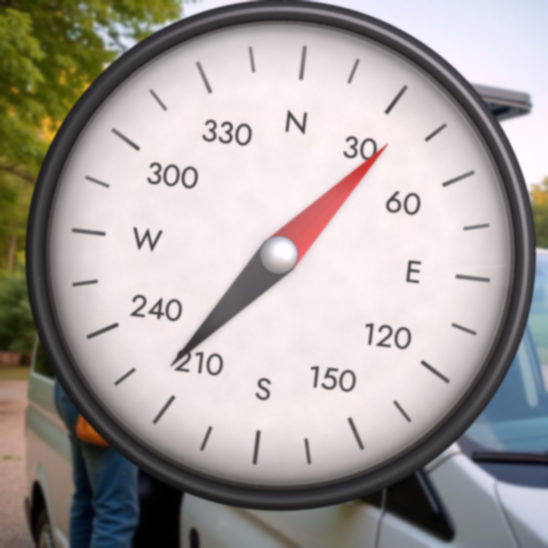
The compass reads 37.5 °
